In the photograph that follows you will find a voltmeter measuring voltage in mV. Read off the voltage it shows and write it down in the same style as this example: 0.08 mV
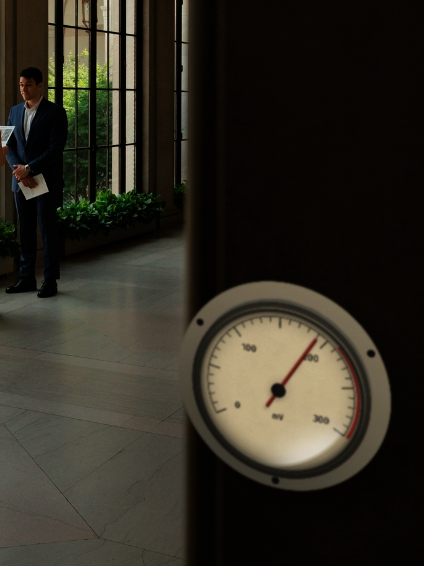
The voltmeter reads 190 mV
